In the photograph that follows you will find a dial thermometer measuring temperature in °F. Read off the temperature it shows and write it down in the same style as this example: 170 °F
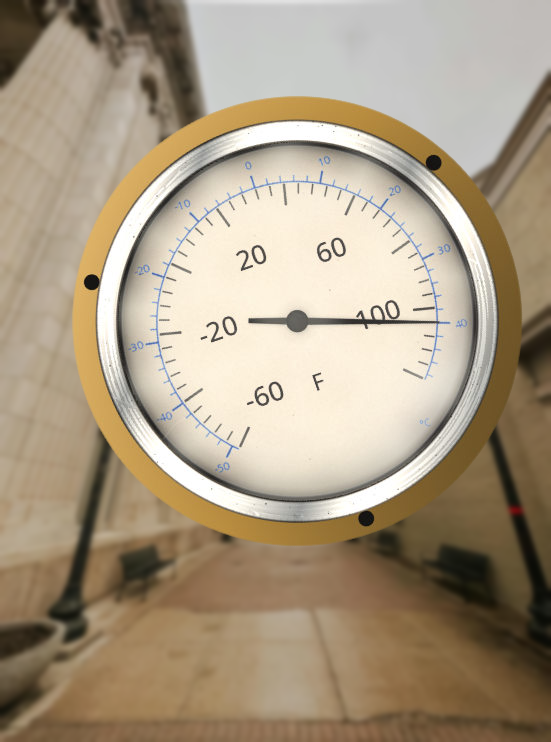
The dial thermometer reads 104 °F
